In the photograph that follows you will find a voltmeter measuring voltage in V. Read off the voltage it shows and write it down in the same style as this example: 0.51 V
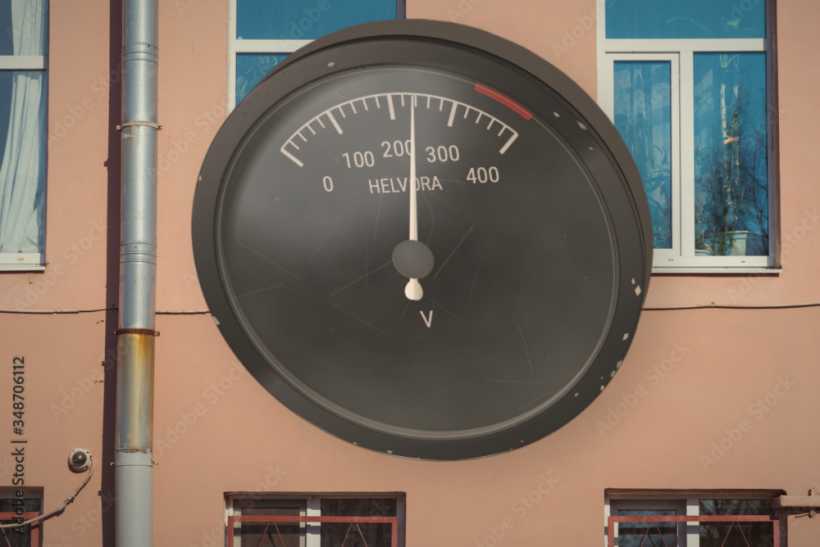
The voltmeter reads 240 V
